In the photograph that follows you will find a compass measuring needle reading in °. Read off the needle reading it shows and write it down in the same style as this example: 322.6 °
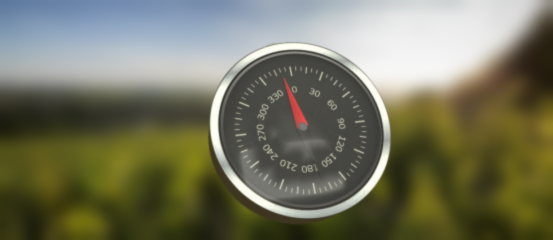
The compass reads 350 °
